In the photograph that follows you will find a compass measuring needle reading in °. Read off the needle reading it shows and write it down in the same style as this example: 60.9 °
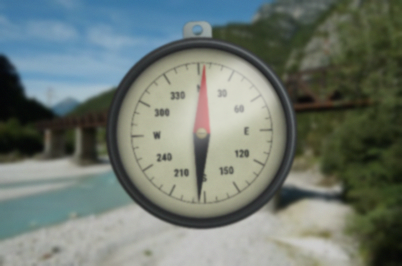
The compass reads 5 °
